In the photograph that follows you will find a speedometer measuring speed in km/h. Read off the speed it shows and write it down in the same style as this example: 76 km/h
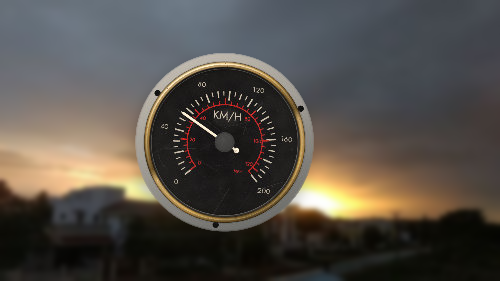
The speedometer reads 55 km/h
